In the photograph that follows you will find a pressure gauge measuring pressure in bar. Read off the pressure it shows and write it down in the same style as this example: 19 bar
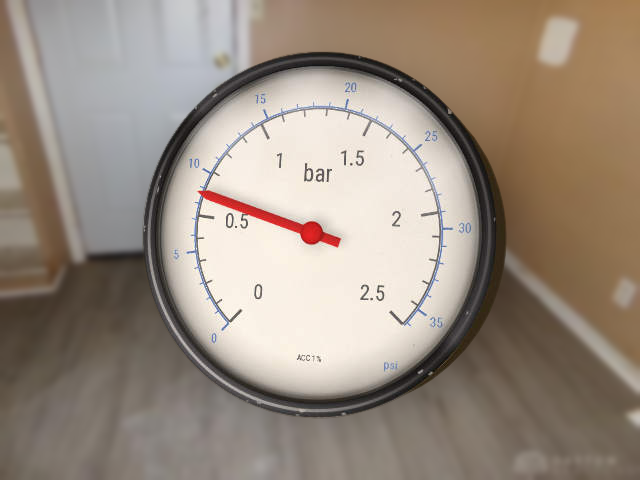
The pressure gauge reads 0.6 bar
